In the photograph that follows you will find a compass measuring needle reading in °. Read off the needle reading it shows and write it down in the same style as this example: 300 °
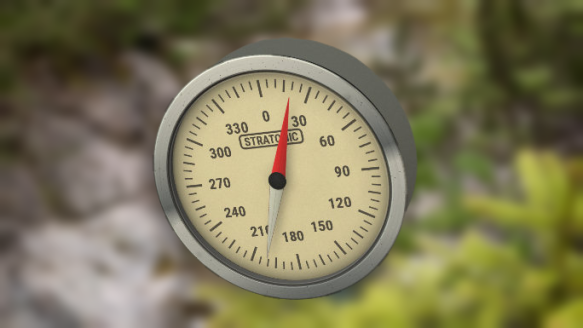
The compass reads 20 °
